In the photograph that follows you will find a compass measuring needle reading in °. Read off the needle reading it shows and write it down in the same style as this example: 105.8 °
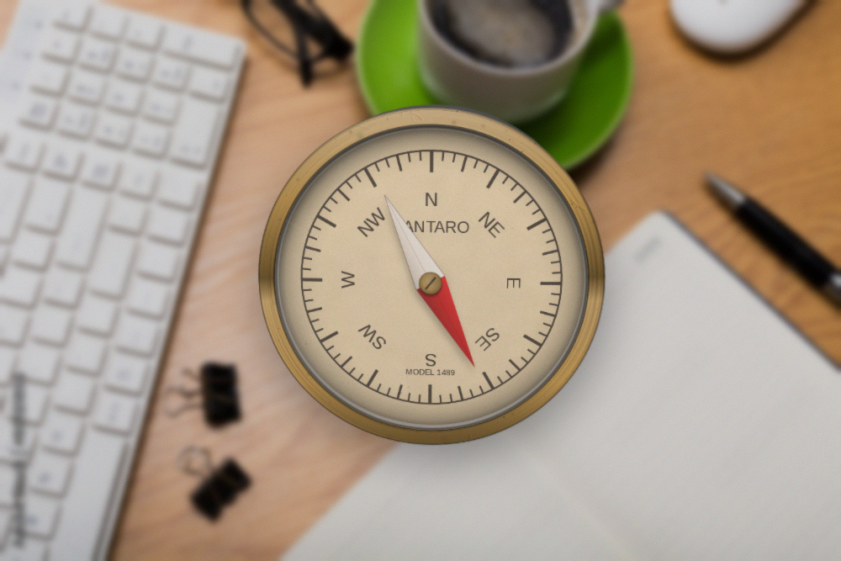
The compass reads 152.5 °
